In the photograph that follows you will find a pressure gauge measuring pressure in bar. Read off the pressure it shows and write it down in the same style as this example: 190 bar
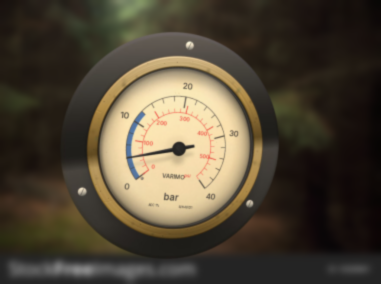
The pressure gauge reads 4 bar
